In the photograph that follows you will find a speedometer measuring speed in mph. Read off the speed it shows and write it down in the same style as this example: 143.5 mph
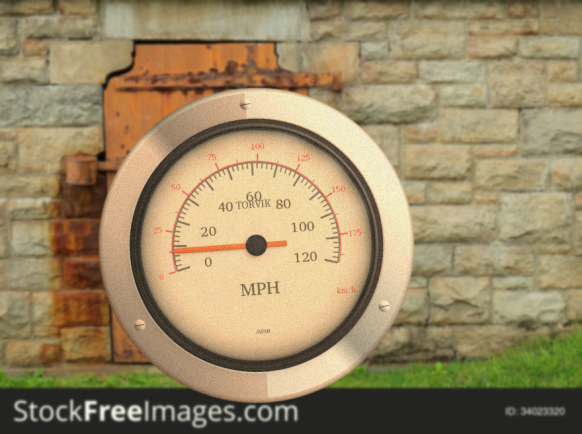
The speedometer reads 8 mph
